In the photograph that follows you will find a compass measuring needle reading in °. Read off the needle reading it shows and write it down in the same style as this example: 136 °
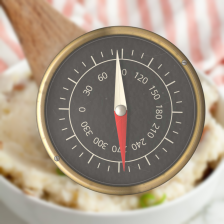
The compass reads 265 °
